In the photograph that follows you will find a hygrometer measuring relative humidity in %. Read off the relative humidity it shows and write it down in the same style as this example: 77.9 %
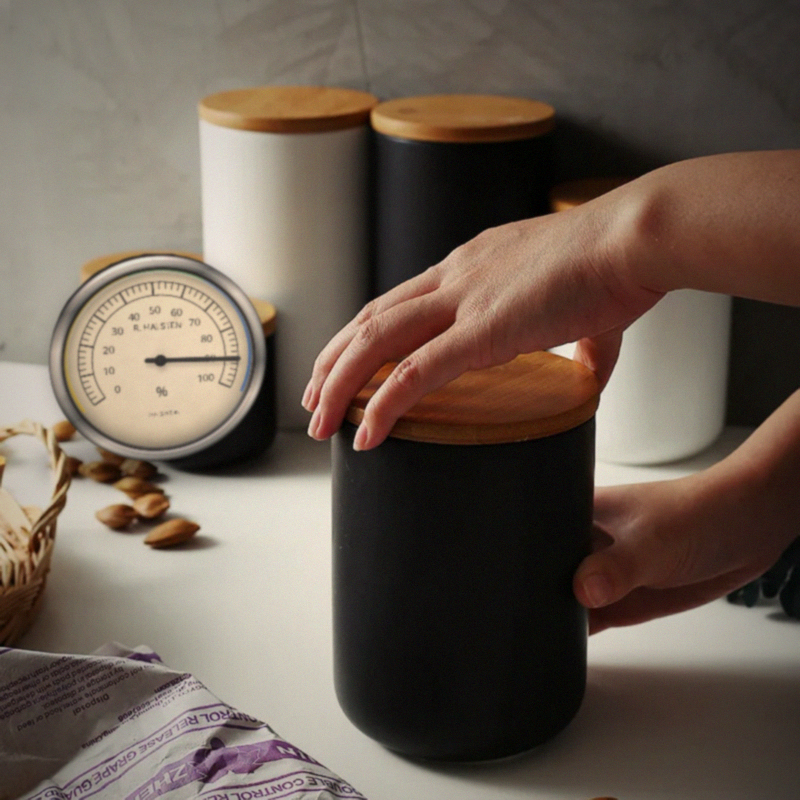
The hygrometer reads 90 %
